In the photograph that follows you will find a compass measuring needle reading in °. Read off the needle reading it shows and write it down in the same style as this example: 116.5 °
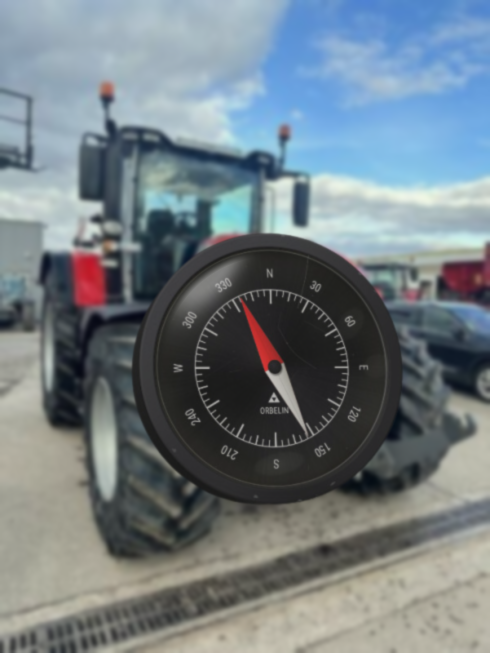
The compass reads 335 °
